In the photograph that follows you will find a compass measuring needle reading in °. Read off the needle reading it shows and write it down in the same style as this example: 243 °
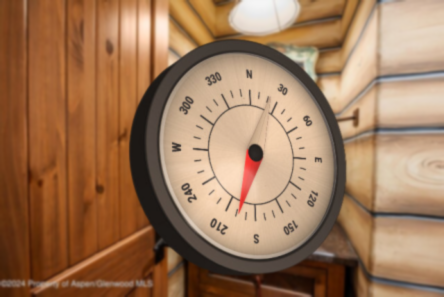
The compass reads 200 °
